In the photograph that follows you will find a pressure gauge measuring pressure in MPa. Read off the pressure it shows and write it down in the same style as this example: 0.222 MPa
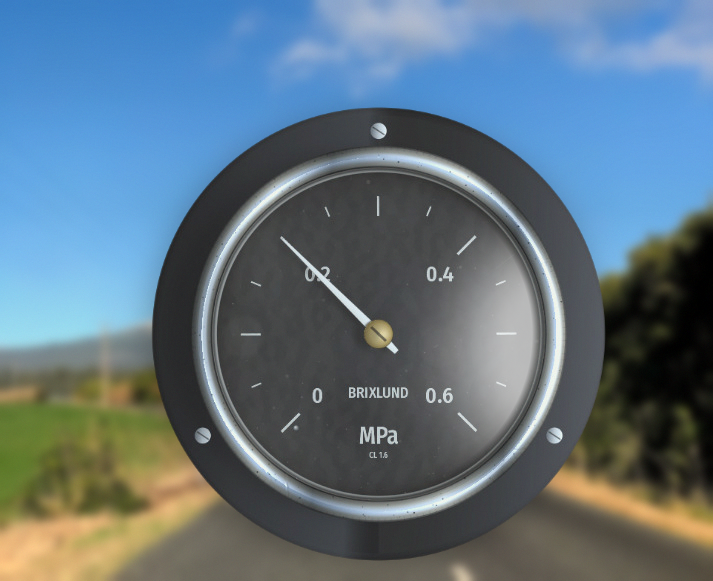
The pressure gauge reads 0.2 MPa
